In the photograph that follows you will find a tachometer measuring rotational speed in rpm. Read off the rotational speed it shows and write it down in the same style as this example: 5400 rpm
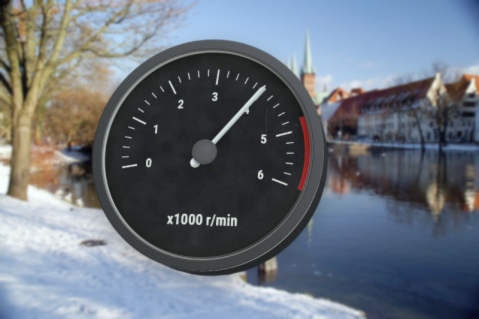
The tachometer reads 4000 rpm
